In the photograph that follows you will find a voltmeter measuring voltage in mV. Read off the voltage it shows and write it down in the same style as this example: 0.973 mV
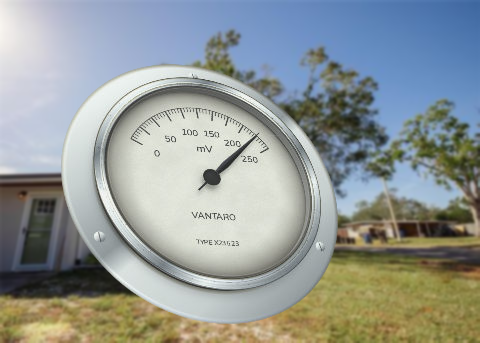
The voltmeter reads 225 mV
